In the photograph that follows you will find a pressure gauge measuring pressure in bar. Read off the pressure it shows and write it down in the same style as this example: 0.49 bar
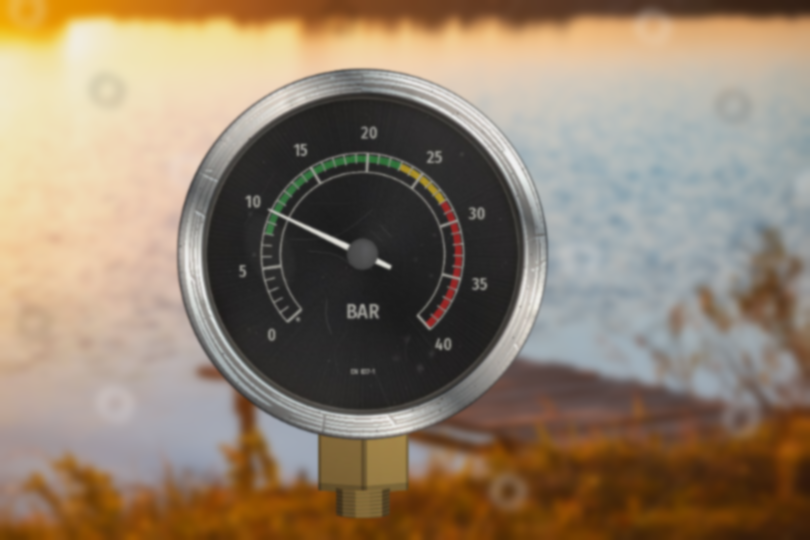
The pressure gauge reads 10 bar
